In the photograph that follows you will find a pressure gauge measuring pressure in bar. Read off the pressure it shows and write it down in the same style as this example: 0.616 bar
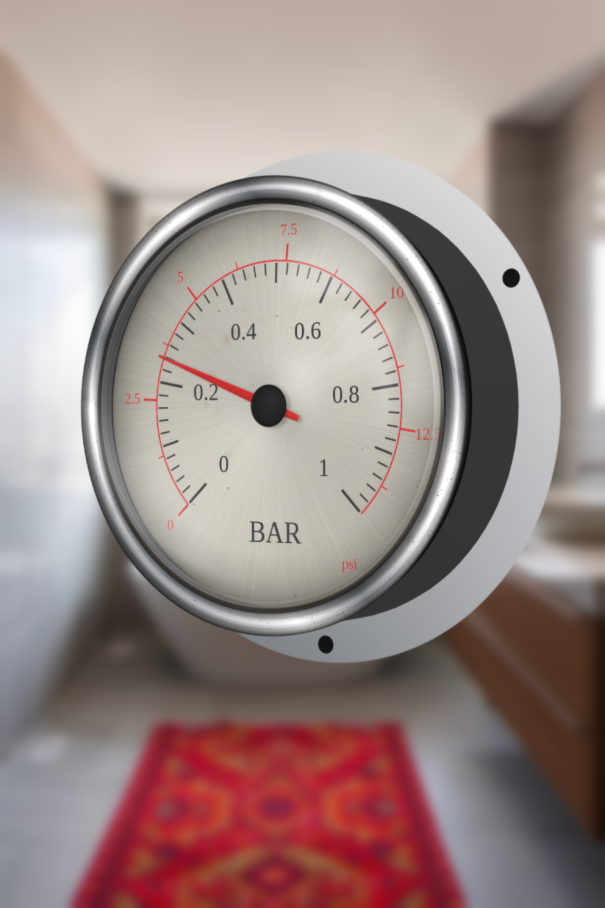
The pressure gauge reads 0.24 bar
